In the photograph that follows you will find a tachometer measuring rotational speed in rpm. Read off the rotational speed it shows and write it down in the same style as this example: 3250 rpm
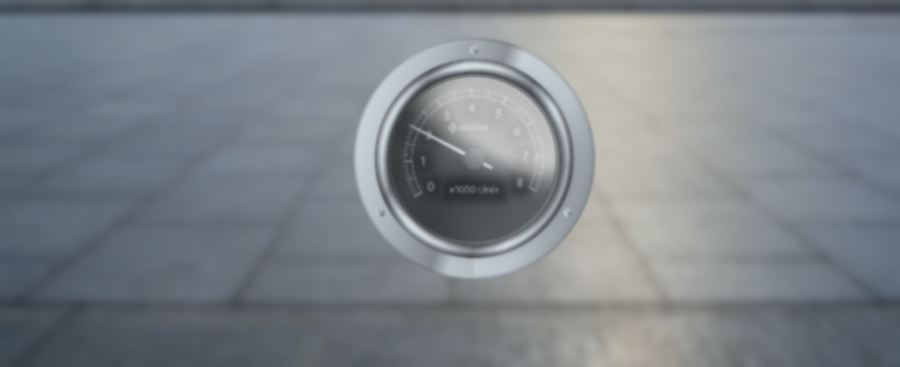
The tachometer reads 2000 rpm
